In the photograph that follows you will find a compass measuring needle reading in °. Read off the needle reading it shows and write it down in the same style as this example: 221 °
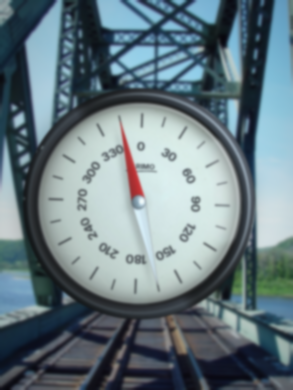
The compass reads 345 °
